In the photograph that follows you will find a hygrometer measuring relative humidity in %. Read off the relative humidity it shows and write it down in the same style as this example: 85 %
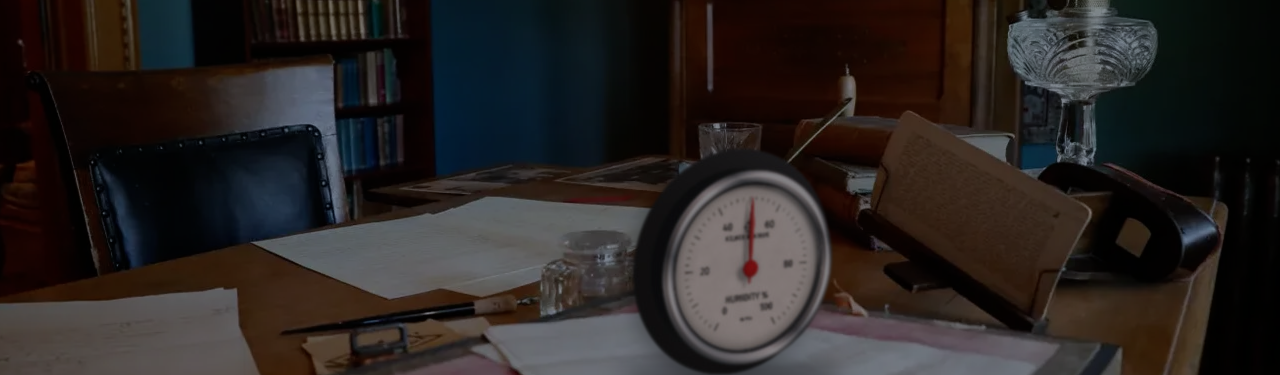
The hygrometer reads 50 %
